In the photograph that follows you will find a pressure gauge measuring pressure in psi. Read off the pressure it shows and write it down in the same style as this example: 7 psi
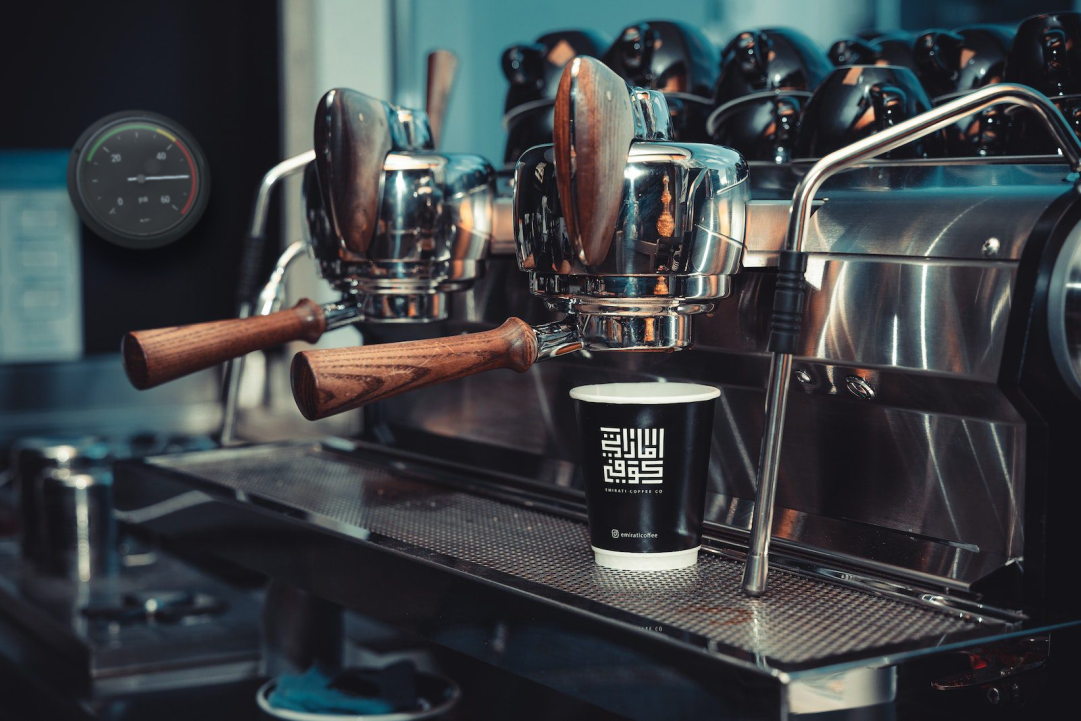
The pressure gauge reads 50 psi
